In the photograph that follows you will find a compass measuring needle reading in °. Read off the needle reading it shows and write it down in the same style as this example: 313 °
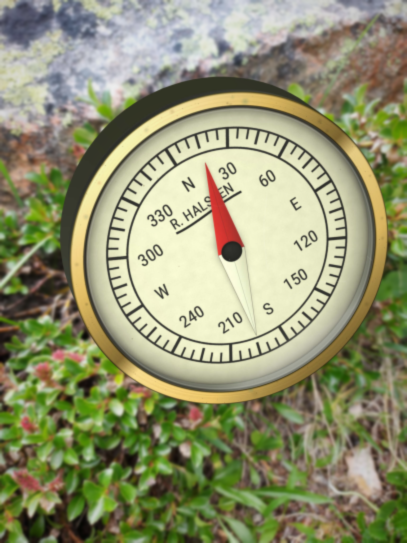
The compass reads 15 °
